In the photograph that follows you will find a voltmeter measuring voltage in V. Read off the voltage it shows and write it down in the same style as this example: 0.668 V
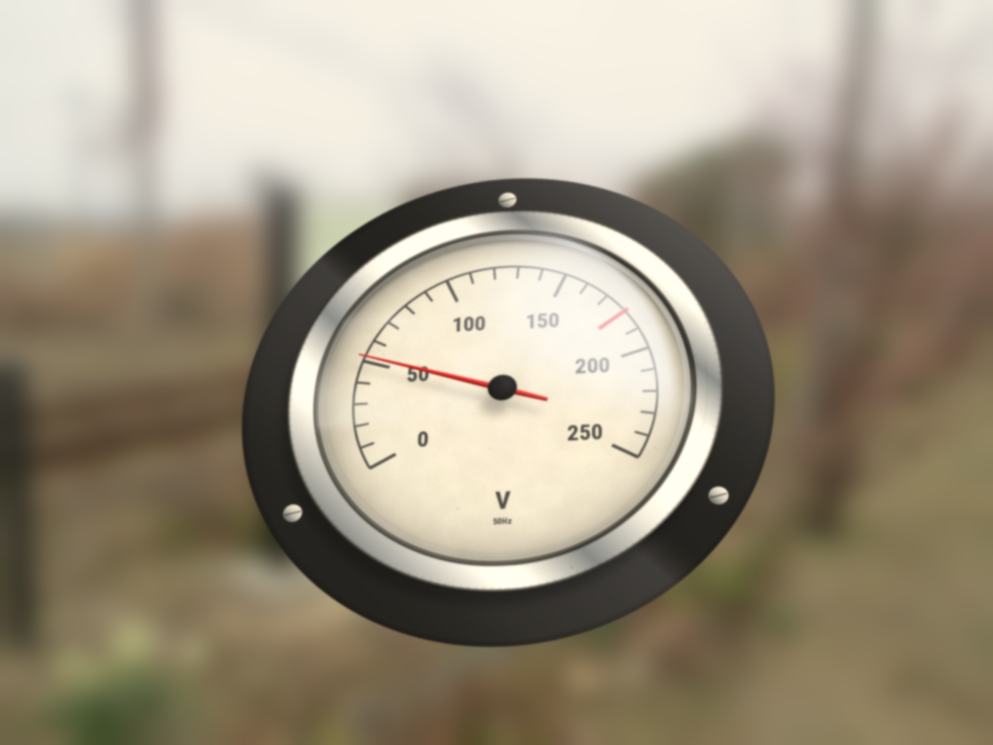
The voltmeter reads 50 V
